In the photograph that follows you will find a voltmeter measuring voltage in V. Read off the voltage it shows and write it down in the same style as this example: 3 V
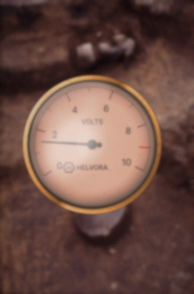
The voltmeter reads 1.5 V
